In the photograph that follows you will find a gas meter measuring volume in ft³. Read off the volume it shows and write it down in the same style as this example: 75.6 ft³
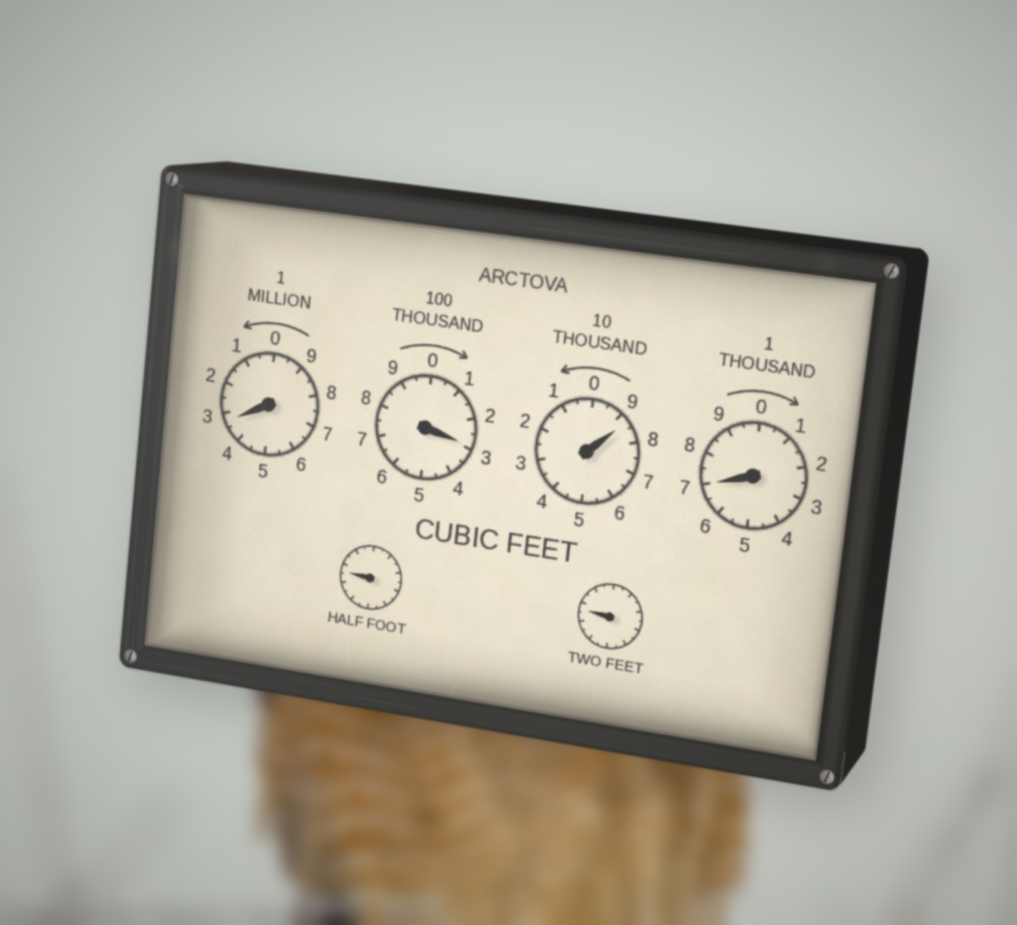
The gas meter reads 328700 ft³
